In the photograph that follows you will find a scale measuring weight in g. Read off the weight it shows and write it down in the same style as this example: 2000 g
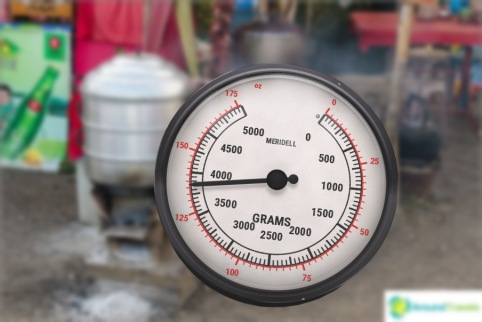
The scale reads 3850 g
